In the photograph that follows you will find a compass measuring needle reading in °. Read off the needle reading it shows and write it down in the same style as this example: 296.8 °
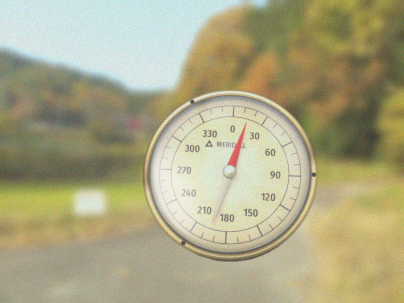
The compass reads 15 °
